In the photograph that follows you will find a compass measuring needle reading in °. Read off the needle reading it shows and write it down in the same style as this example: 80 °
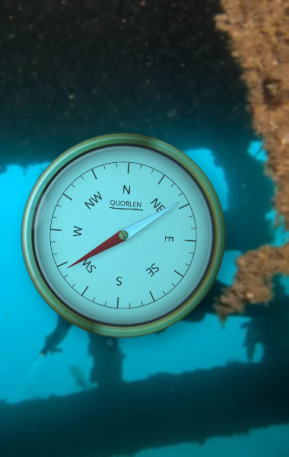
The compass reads 235 °
